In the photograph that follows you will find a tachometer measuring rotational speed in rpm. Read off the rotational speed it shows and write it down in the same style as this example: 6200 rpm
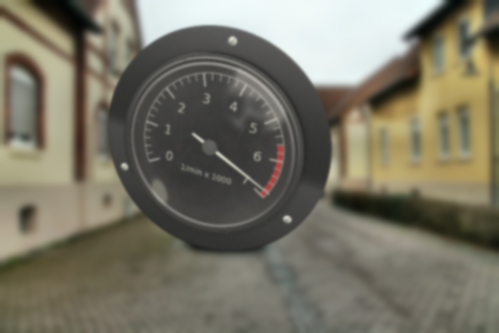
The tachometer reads 6800 rpm
